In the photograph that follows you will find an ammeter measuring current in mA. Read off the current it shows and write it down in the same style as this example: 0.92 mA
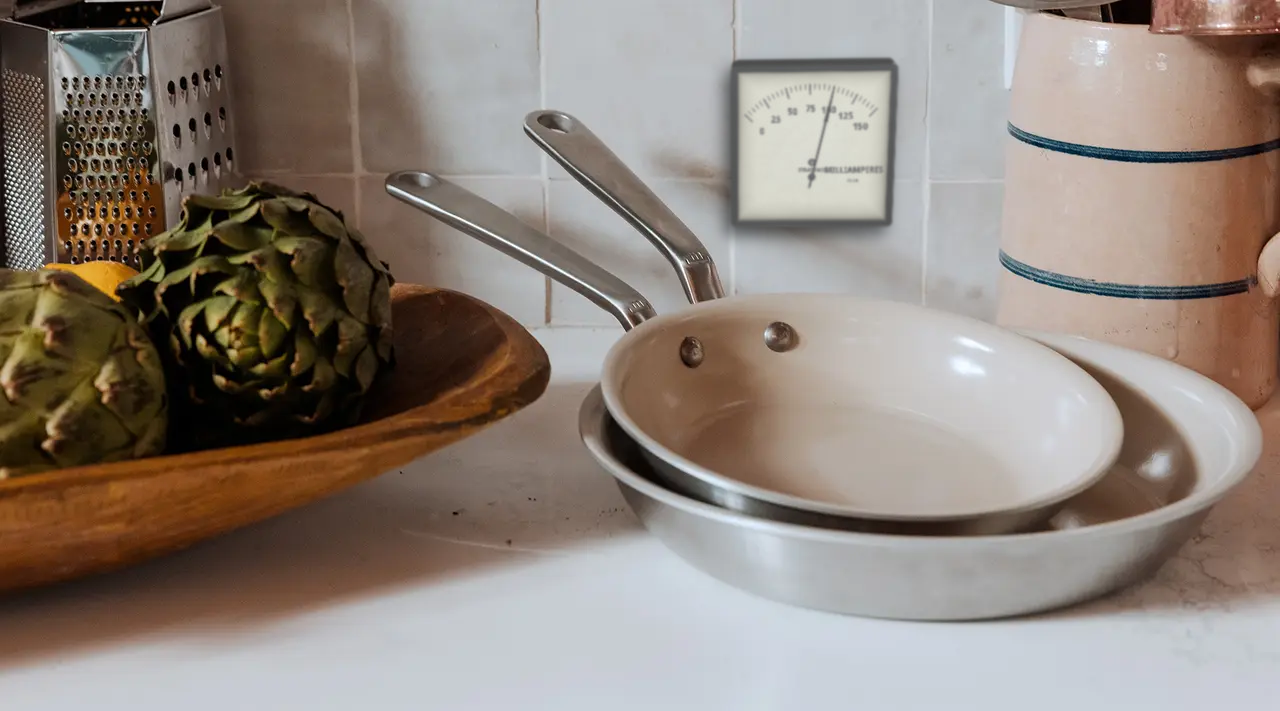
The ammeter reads 100 mA
